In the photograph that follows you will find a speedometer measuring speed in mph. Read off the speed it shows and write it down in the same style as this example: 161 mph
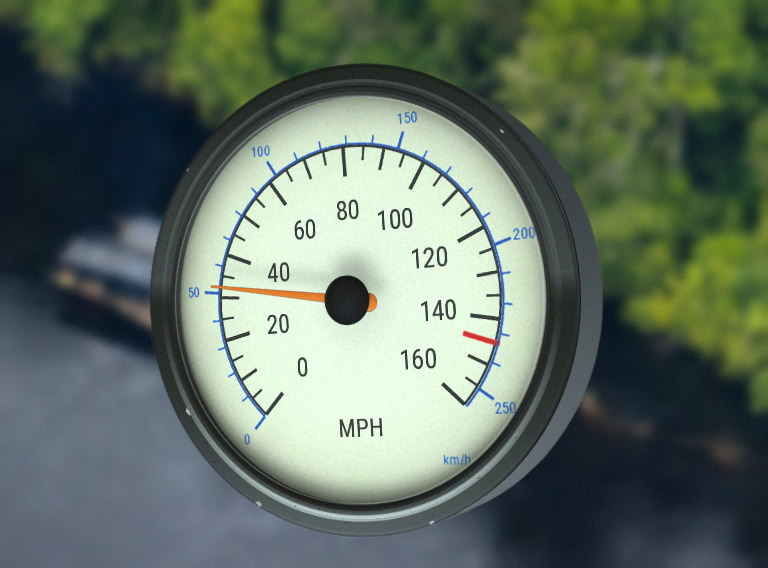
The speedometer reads 32.5 mph
